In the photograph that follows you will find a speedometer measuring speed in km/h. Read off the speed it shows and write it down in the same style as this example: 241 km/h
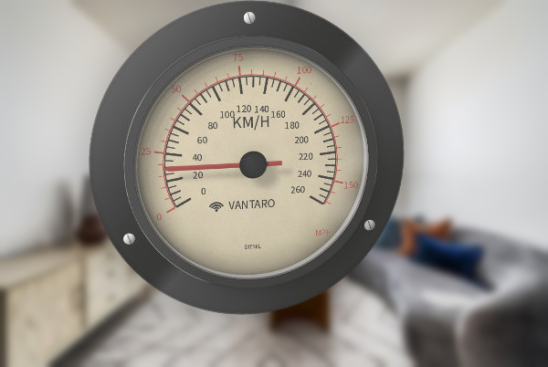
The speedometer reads 30 km/h
